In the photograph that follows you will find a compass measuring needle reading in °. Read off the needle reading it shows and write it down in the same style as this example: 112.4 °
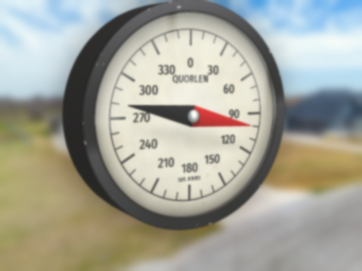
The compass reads 100 °
